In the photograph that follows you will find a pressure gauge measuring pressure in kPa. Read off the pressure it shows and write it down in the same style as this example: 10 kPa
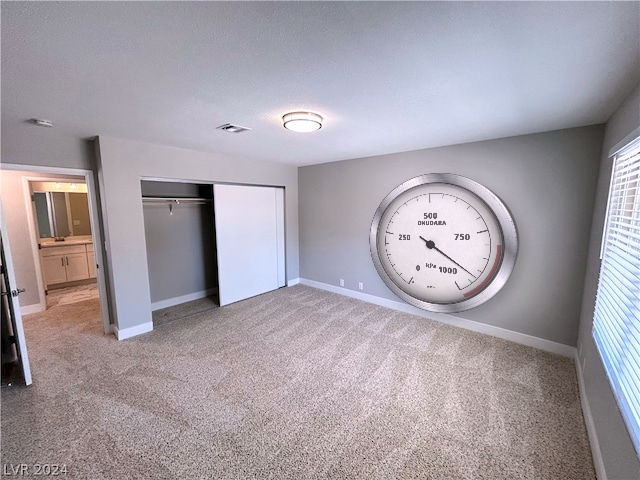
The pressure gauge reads 925 kPa
